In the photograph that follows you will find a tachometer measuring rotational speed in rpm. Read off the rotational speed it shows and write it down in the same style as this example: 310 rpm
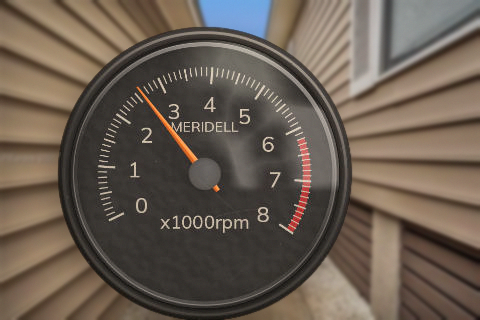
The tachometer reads 2600 rpm
